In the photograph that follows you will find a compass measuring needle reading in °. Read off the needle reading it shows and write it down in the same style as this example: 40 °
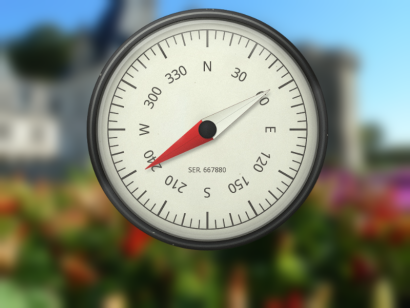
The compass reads 237.5 °
